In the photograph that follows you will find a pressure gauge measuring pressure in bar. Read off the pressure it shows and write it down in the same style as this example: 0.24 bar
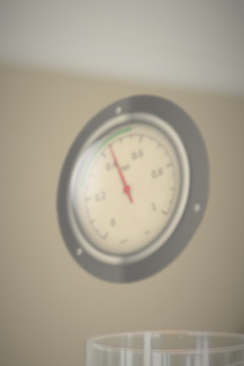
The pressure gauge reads 0.45 bar
